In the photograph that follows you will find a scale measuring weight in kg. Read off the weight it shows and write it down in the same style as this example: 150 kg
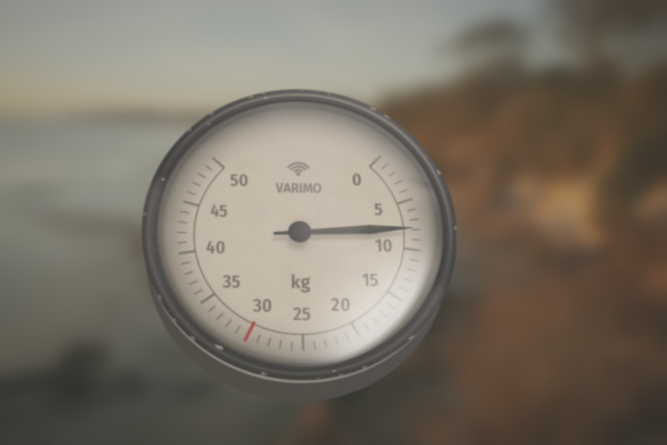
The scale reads 8 kg
